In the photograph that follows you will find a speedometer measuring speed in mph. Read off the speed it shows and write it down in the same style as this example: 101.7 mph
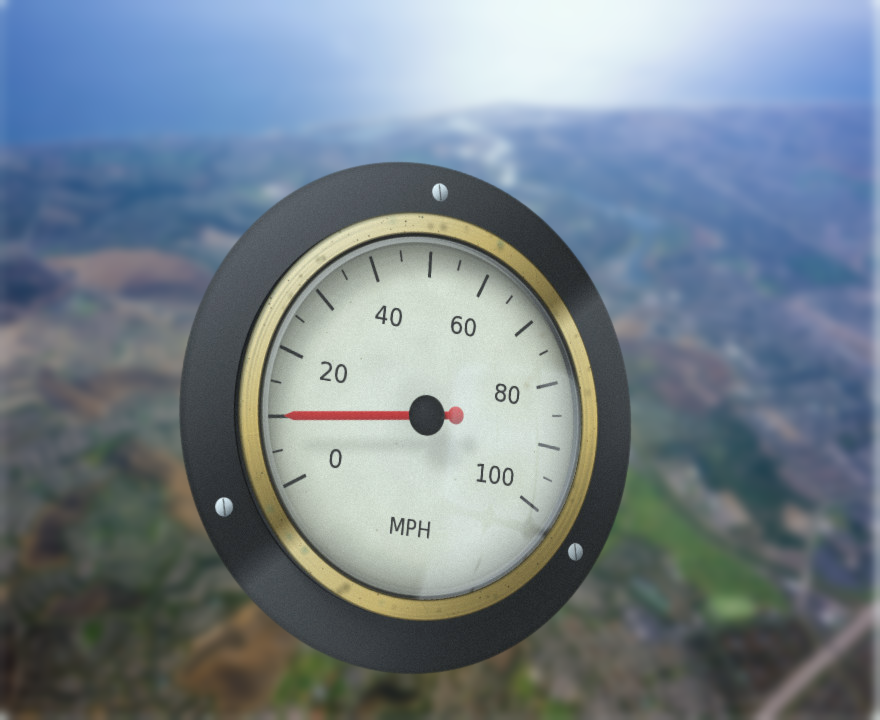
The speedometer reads 10 mph
